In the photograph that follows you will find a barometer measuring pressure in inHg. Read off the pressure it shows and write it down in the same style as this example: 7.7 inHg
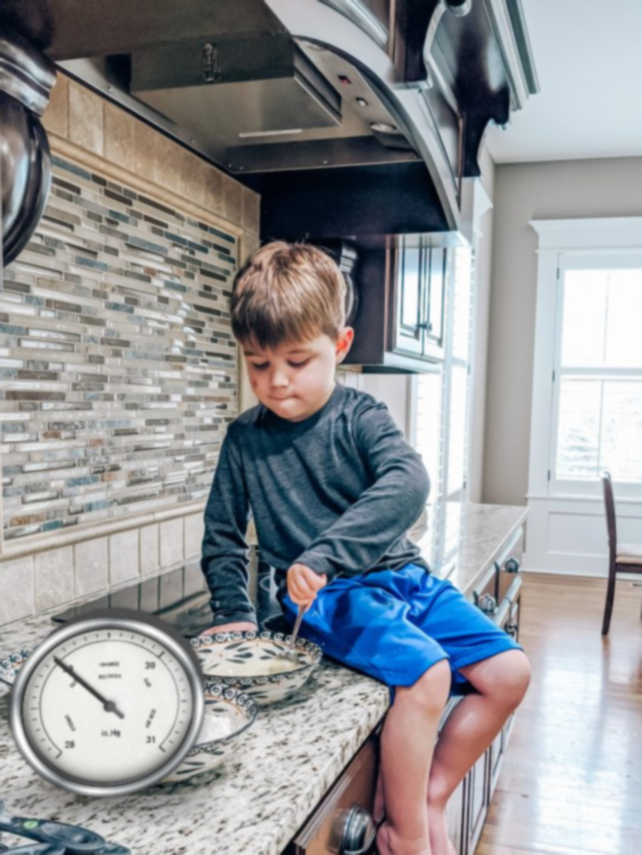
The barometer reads 29 inHg
